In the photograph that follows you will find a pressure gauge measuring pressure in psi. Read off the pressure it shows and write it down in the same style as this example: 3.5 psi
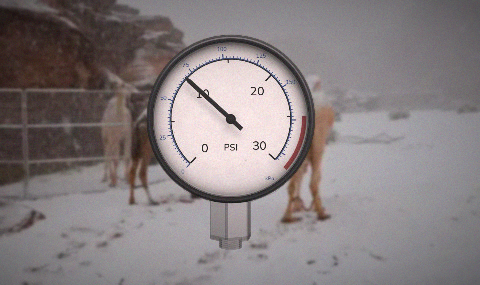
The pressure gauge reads 10 psi
